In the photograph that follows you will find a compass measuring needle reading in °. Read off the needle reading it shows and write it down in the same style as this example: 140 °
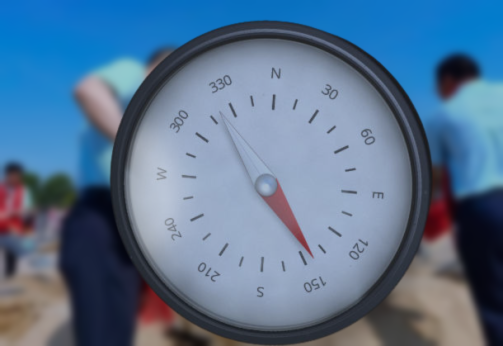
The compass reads 142.5 °
